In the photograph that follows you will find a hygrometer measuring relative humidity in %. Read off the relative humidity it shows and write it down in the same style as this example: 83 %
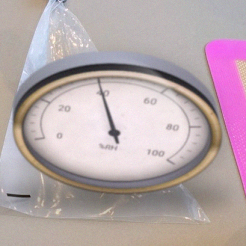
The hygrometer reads 40 %
